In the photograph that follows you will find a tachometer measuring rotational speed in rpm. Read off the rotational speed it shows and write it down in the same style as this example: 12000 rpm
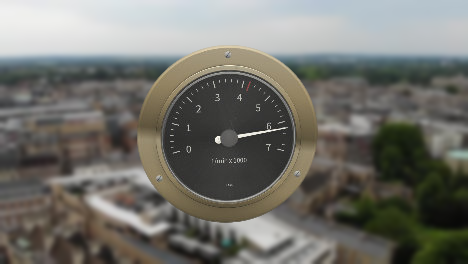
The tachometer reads 6200 rpm
